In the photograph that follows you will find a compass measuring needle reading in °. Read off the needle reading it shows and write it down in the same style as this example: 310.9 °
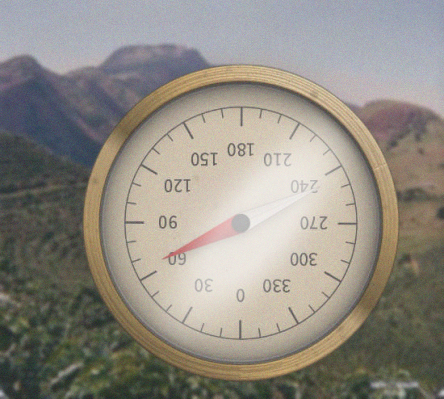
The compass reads 65 °
